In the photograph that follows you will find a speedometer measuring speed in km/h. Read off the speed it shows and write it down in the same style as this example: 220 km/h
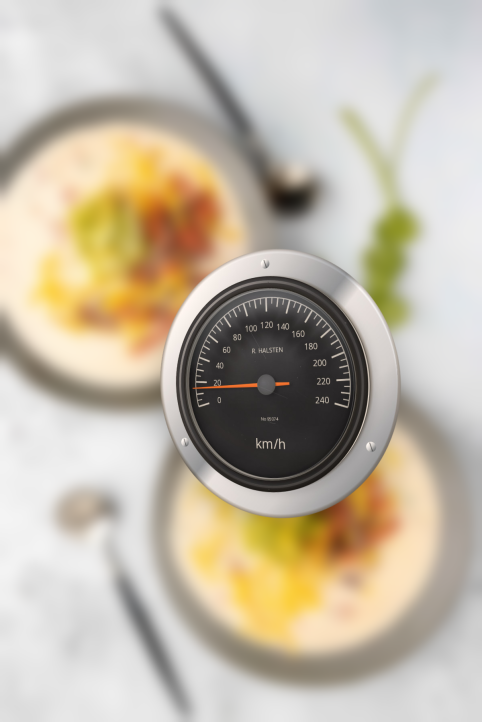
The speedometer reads 15 km/h
